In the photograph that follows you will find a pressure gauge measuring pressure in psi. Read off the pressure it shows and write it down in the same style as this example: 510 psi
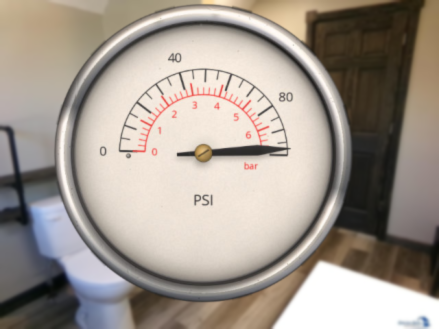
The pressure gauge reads 97.5 psi
